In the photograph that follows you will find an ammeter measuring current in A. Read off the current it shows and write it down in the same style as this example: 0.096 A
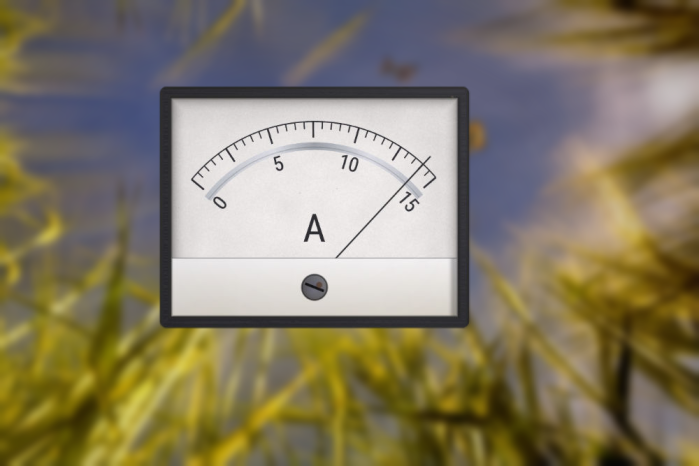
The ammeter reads 14 A
